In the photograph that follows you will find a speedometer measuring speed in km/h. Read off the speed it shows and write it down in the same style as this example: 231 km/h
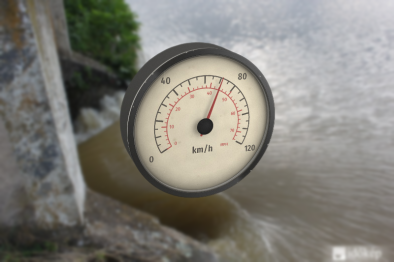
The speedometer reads 70 km/h
